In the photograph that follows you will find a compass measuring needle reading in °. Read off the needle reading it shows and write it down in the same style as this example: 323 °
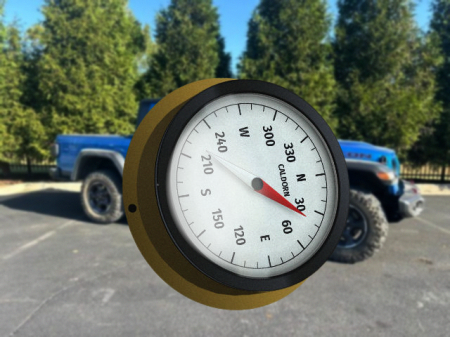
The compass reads 40 °
